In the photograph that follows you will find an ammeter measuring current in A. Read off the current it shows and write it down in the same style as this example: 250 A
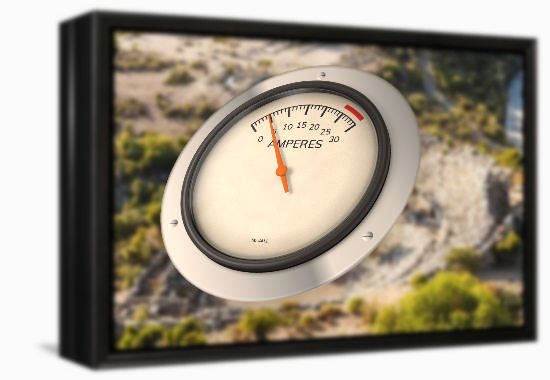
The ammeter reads 5 A
